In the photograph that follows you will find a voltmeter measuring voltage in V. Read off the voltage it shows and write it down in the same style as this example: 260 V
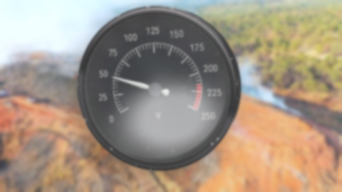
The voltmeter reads 50 V
